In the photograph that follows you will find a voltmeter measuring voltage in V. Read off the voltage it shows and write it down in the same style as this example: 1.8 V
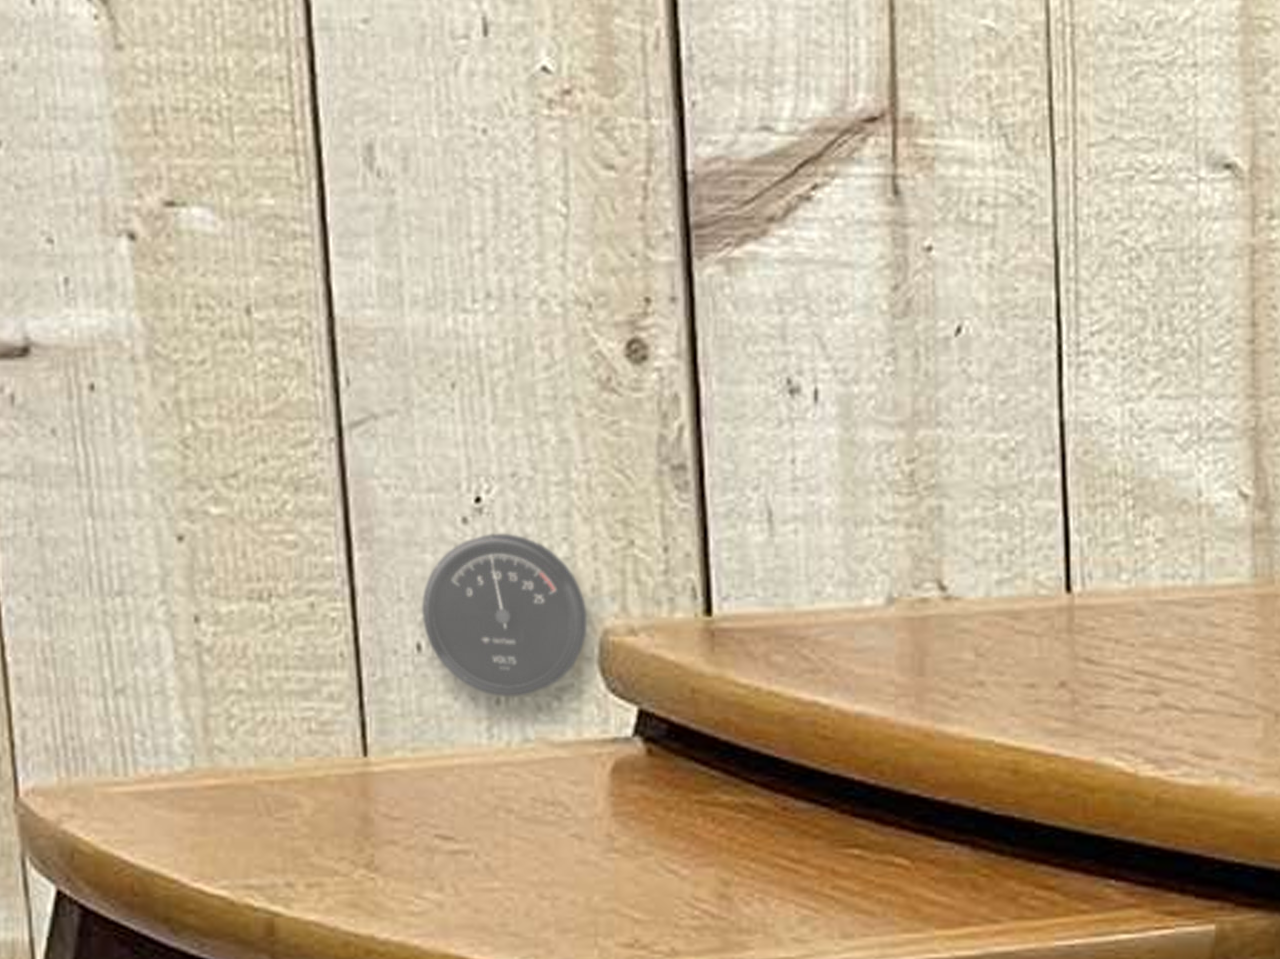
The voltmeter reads 10 V
